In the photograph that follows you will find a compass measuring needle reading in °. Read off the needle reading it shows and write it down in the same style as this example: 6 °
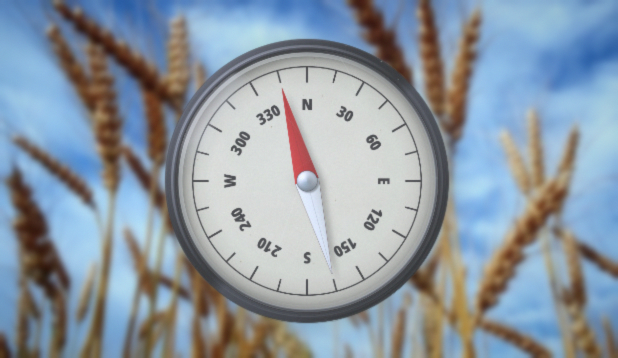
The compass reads 345 °
